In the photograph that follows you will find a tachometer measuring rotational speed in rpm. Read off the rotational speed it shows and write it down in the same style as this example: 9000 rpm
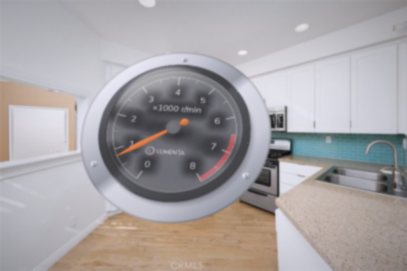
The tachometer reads 750 rpm
